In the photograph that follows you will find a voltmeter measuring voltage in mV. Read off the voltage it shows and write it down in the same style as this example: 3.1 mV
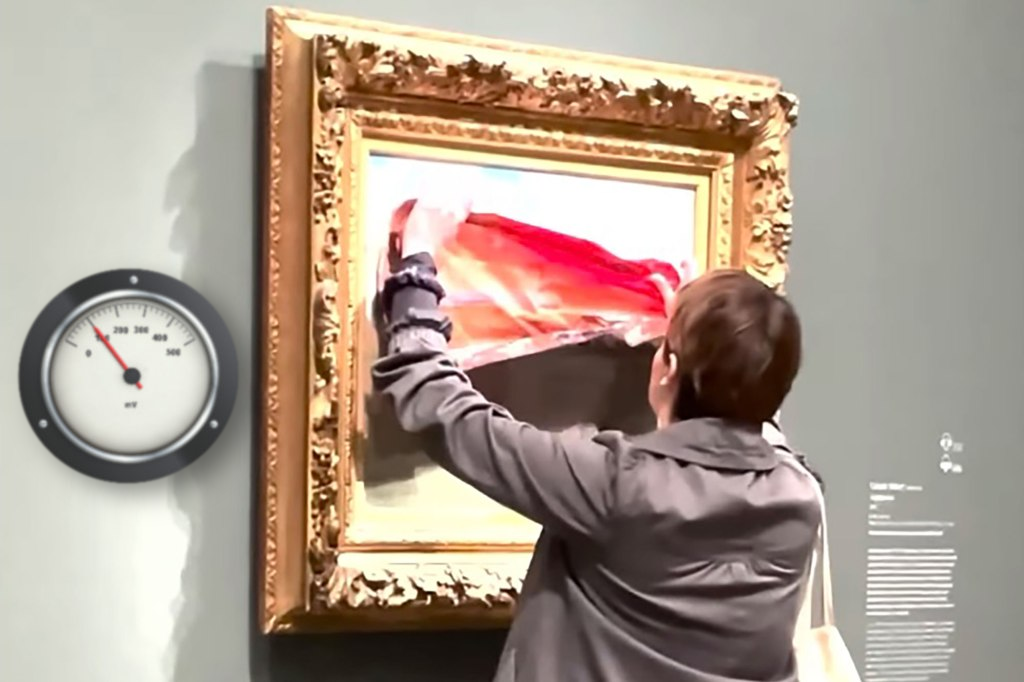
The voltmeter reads 100 mV
